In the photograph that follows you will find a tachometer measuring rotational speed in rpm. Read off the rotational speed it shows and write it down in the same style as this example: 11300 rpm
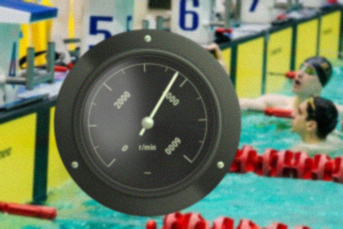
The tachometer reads 3750 rpm
